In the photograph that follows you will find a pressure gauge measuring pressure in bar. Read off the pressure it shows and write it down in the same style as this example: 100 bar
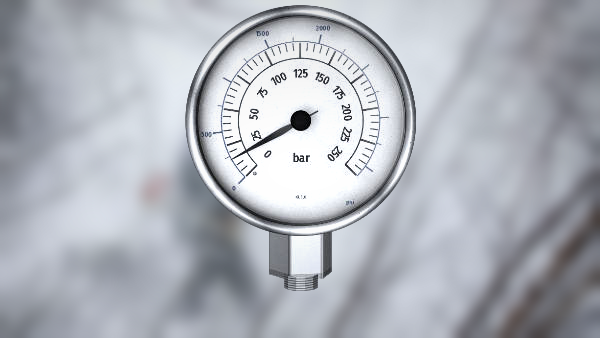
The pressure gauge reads 15 bar
